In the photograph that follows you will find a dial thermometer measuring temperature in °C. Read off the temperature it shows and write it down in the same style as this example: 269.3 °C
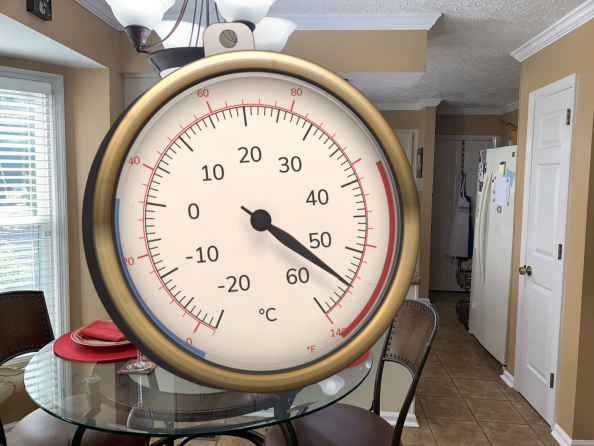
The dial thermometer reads 55 °C
